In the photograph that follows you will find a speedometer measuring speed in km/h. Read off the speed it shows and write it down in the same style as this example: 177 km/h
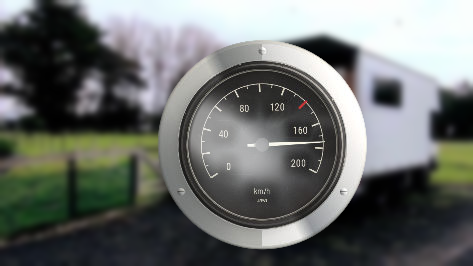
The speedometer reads 175 km/h
